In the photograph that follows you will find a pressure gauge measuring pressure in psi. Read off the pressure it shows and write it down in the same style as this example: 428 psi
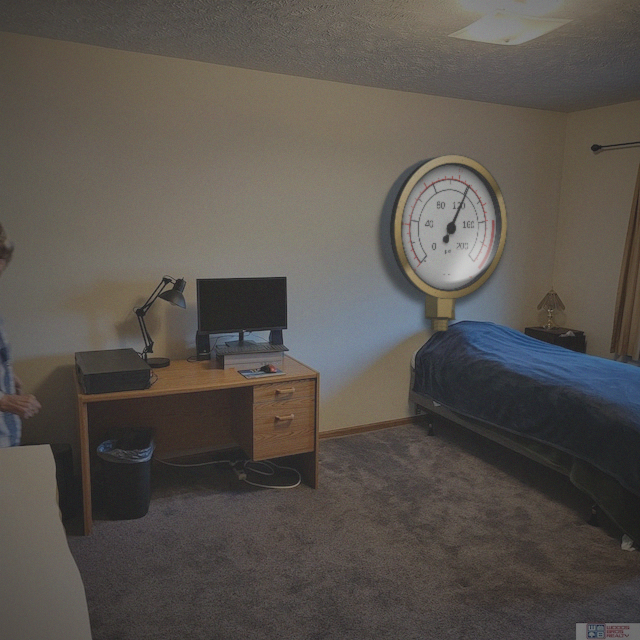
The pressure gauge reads 120 psi
